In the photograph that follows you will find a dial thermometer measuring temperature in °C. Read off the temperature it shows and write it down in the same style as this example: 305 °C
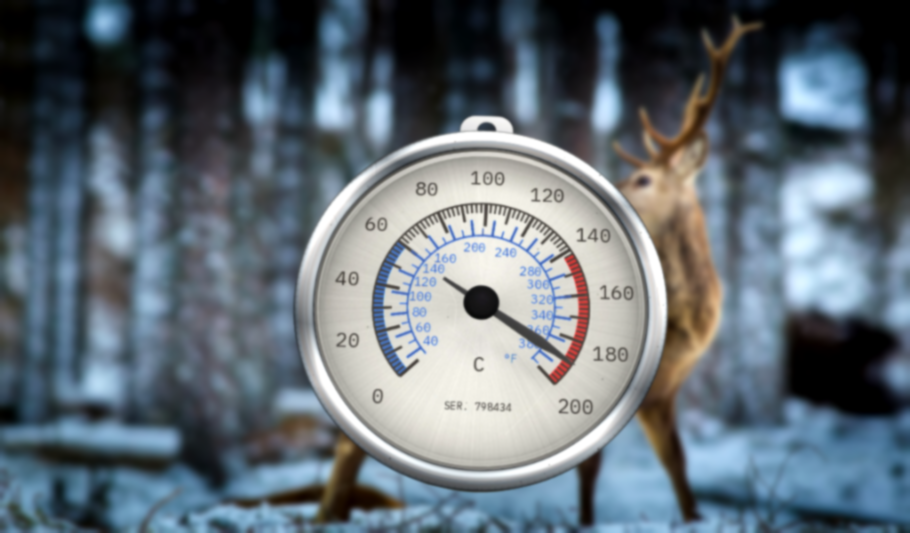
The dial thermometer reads 190 °C
